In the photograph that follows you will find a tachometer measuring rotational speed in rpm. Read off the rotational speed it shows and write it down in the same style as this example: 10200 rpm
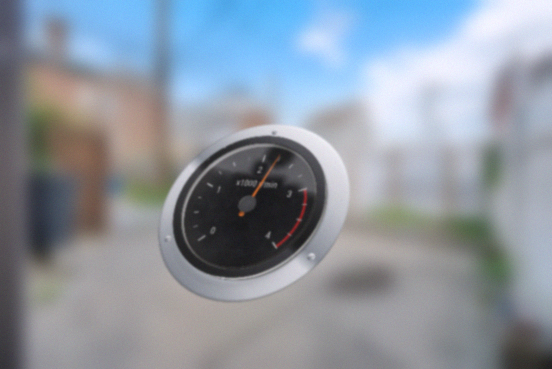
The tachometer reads 2250 rpm
